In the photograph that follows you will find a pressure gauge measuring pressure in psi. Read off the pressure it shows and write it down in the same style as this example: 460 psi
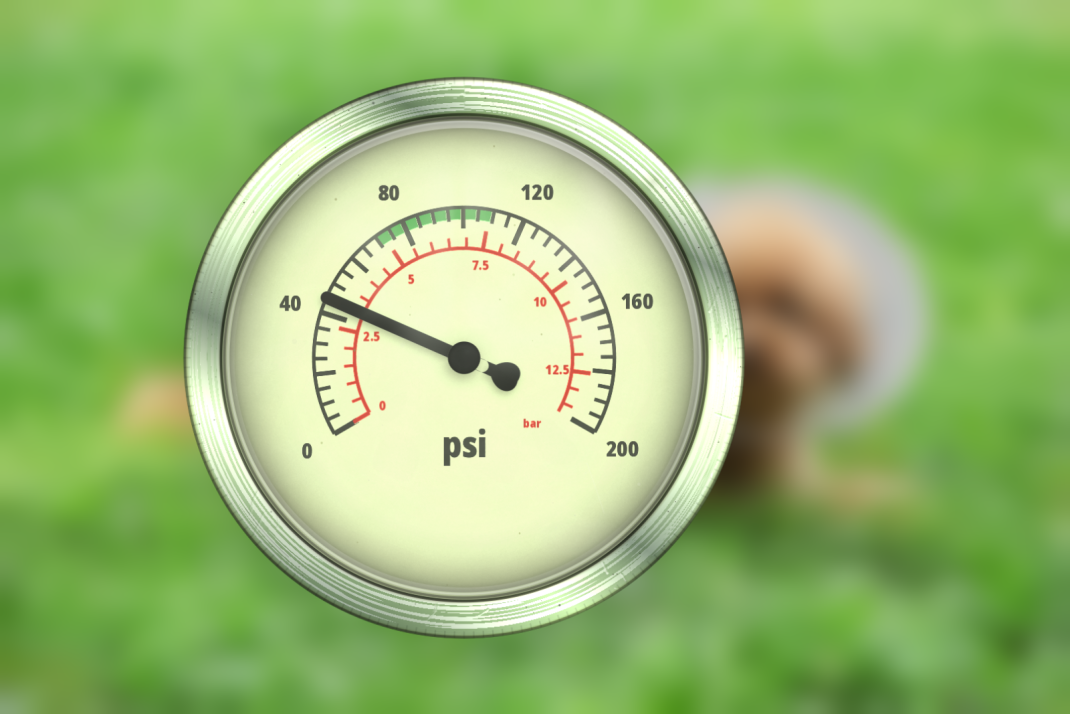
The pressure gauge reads 45 psi
